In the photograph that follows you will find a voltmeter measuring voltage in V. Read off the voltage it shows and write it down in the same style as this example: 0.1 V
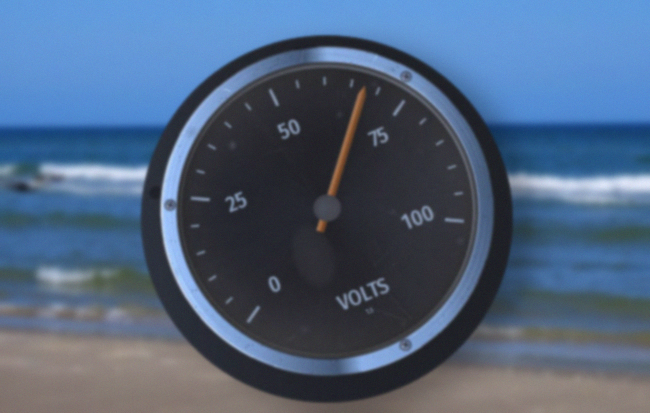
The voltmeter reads 67.5 V
